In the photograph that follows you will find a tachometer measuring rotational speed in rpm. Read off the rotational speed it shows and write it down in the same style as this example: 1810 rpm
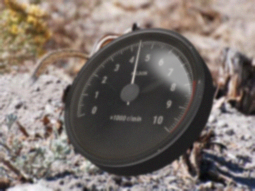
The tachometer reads 4500 rpm
